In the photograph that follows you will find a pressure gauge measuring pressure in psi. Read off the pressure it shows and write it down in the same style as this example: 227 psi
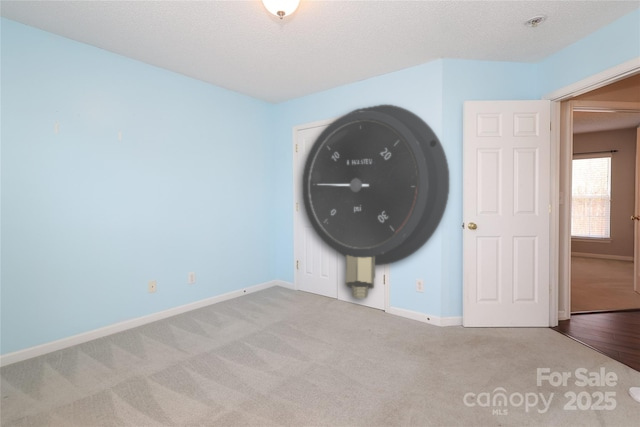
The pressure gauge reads 5 psi
